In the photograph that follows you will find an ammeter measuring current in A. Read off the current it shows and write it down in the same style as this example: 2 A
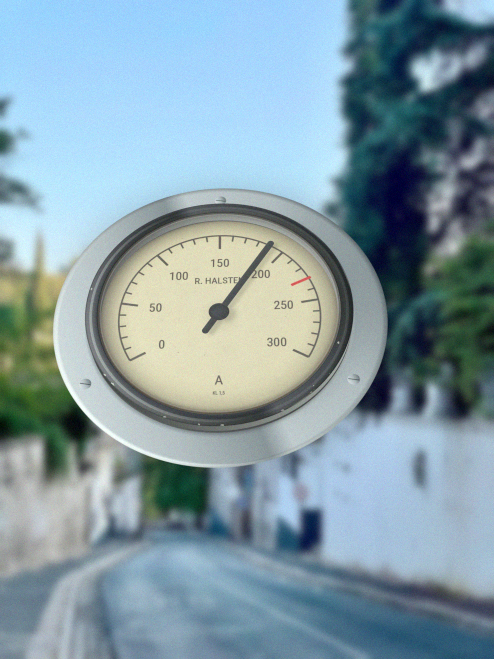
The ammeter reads 190 A
